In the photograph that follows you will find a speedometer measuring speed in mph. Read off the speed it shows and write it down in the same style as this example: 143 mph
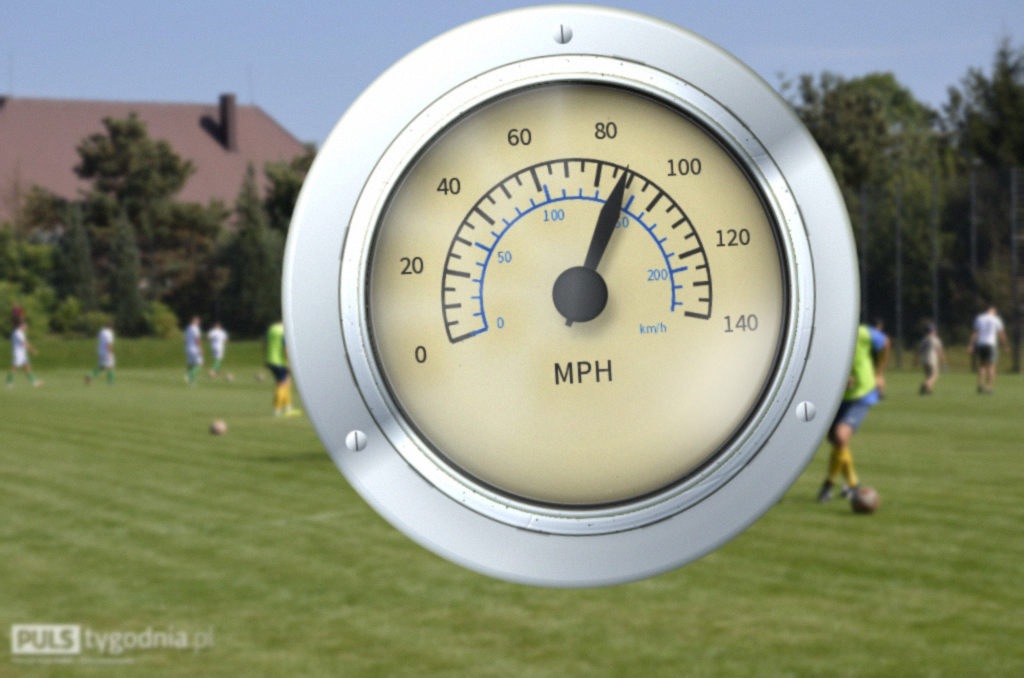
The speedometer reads 87.5 mph
